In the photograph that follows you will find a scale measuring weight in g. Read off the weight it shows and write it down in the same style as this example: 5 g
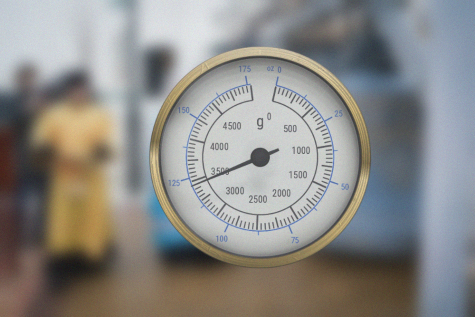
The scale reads 3450 g
